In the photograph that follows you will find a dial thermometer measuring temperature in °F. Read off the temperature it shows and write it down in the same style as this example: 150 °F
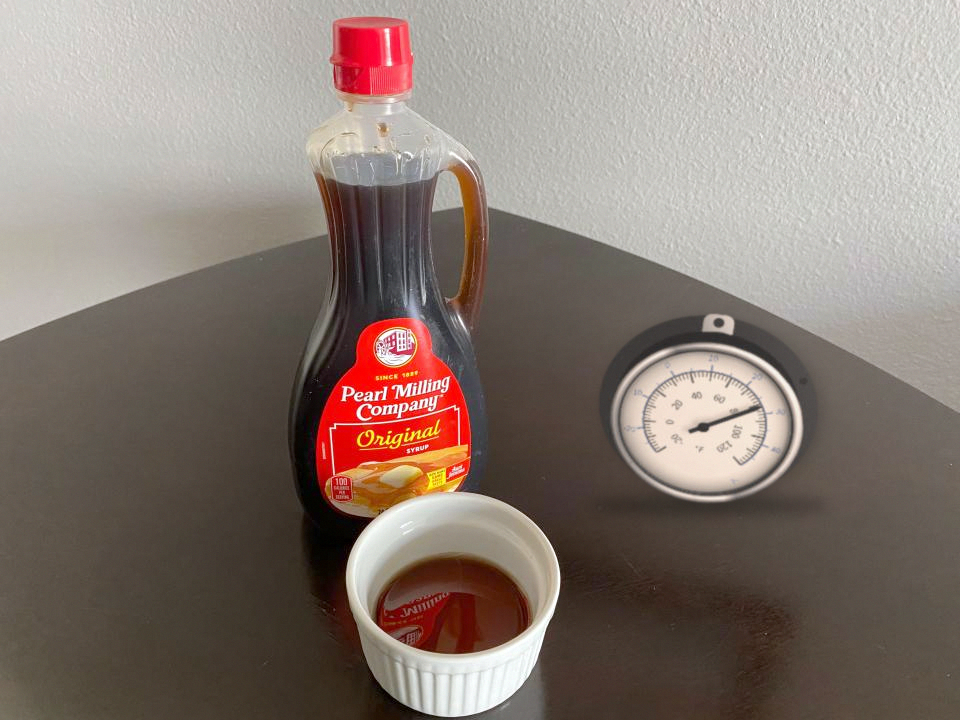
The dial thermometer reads 80 °F
